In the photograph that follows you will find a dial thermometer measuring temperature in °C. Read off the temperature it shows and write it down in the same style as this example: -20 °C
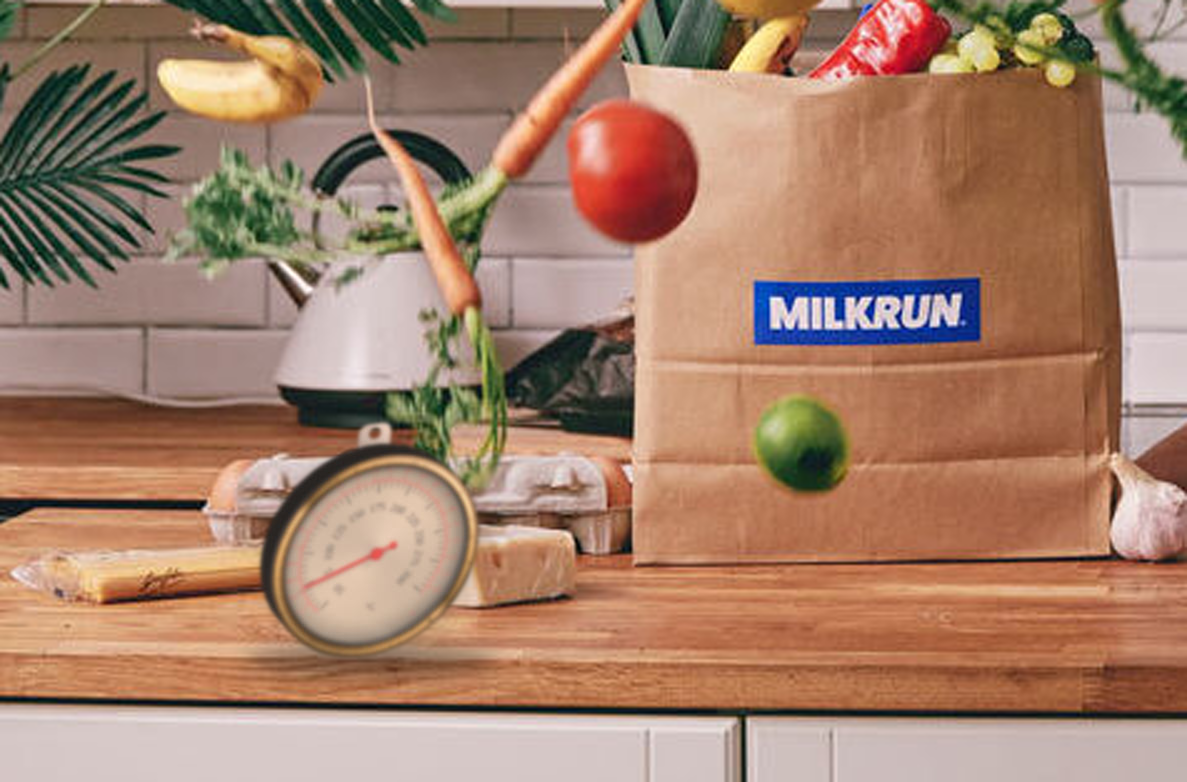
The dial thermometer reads 75 °C
